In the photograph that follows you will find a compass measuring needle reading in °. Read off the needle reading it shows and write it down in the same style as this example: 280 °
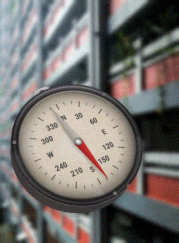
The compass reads 170 °
